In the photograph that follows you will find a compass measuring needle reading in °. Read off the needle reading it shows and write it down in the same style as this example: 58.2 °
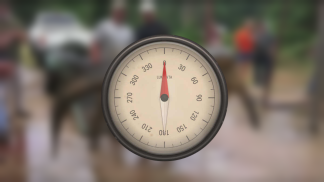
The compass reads 0 °
